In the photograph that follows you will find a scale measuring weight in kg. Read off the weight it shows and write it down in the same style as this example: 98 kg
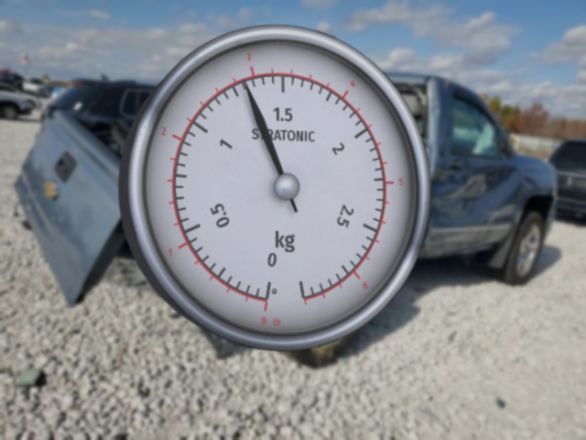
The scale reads 1.3 kg
